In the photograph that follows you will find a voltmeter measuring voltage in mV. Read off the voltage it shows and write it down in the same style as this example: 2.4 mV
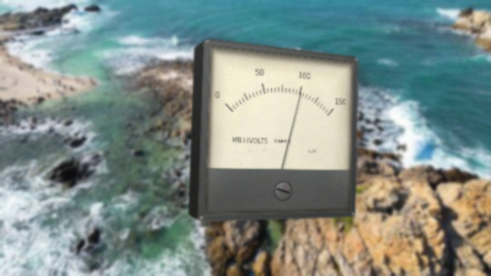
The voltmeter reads 100 mV
